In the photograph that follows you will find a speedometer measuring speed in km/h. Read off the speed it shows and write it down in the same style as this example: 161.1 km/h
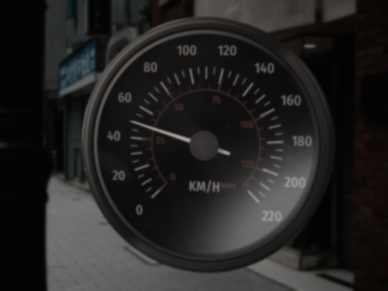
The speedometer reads 50 km/h
